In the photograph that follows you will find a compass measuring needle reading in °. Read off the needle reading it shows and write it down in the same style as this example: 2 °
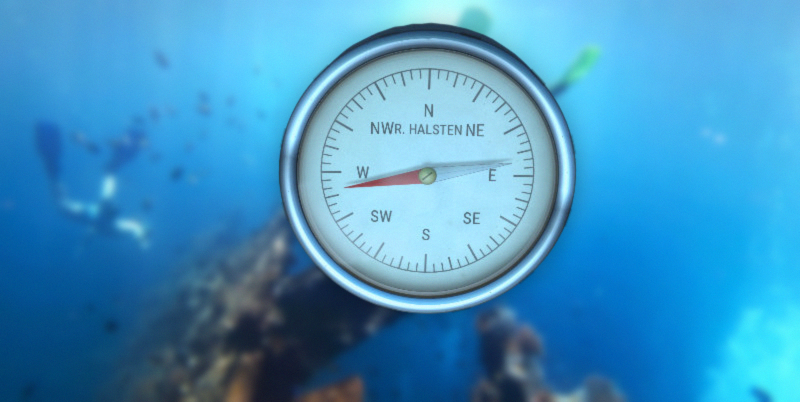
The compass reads 260 °
